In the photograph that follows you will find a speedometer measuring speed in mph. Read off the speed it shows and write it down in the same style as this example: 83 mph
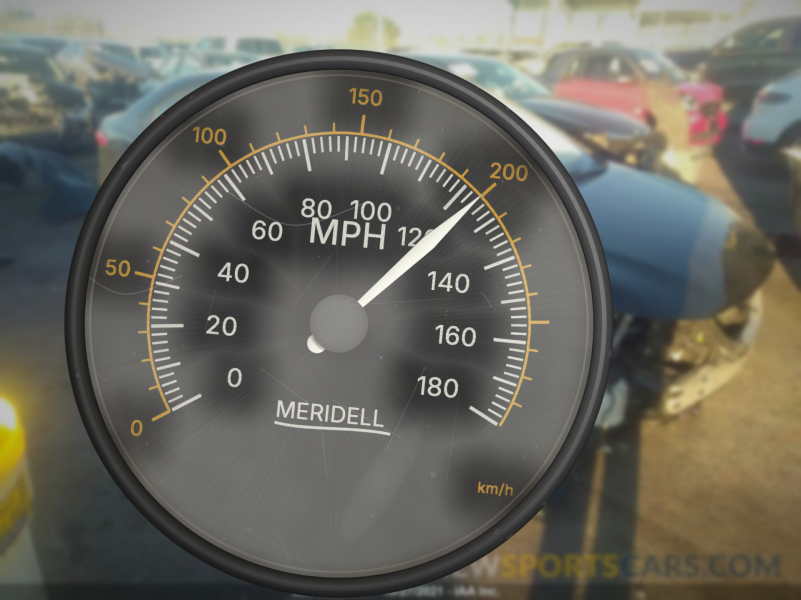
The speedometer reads 124 mph
